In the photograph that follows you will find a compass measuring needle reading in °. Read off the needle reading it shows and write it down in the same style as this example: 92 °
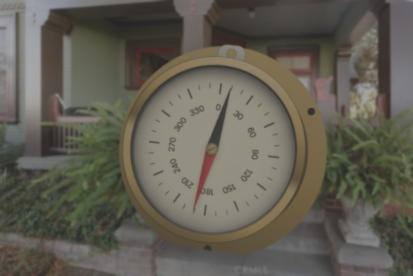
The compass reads 190 °
